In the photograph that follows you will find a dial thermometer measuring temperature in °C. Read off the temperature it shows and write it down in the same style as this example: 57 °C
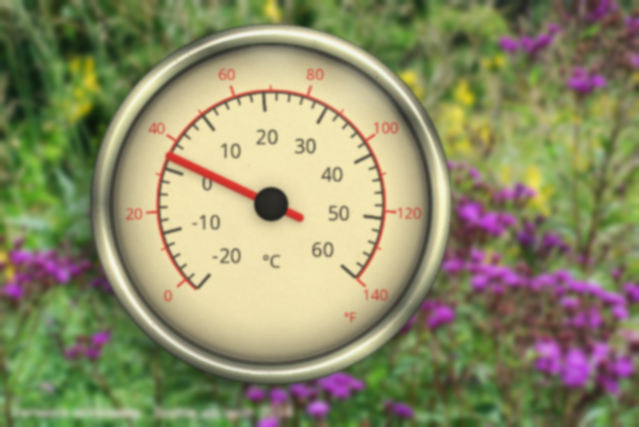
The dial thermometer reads 2 °C
